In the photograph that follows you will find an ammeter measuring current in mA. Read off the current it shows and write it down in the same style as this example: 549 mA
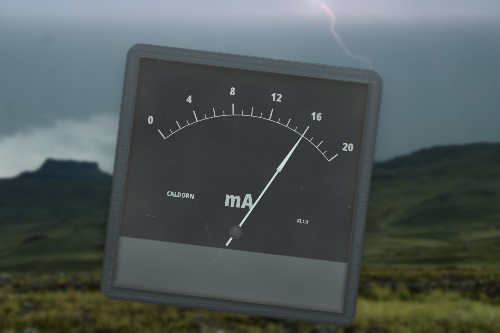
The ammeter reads 16 mA
